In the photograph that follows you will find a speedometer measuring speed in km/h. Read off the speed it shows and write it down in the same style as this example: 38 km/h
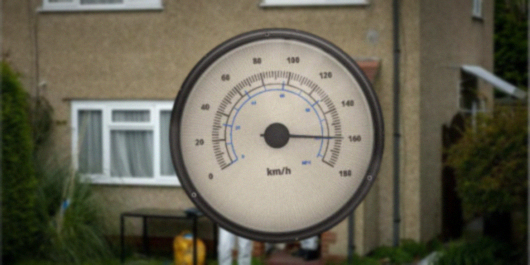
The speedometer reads 160 km/h
